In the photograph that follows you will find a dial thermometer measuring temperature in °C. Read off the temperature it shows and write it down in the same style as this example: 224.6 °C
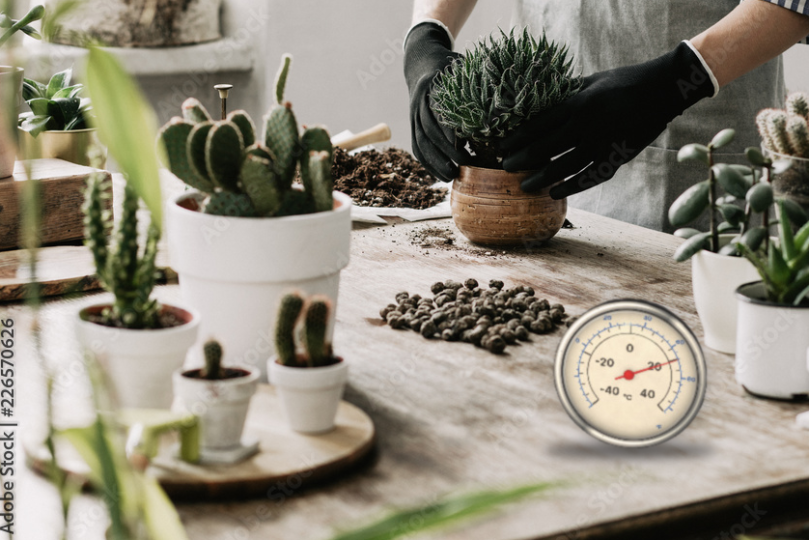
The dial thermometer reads 20 °C
